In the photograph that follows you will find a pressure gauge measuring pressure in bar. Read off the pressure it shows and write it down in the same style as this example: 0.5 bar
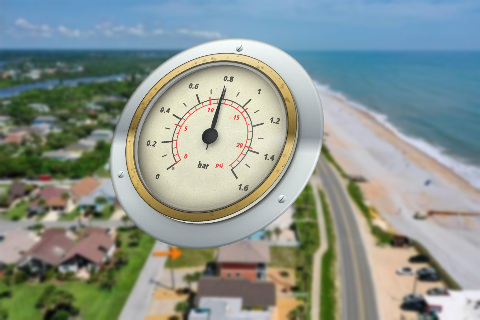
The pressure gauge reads 0.8 bar
